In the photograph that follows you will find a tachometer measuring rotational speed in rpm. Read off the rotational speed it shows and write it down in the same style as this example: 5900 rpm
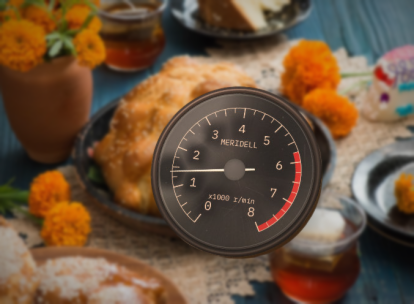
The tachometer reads 1375 rpm
